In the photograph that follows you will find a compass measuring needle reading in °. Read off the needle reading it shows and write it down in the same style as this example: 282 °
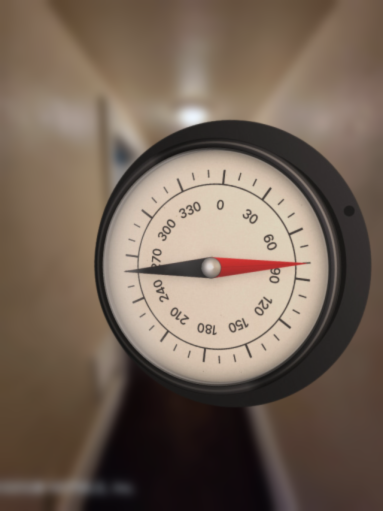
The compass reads 80 °
